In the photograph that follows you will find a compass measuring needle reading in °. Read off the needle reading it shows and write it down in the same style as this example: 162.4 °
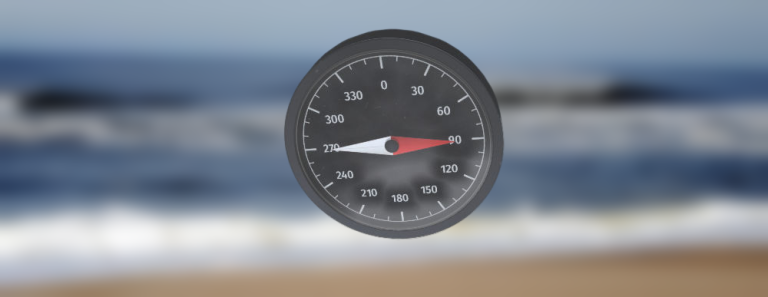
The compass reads 90 °
